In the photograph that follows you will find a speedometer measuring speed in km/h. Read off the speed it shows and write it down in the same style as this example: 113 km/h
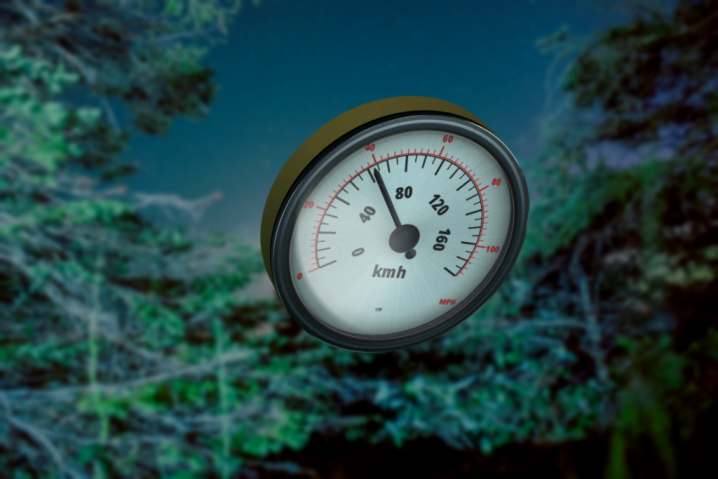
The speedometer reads 62.5 km/h
